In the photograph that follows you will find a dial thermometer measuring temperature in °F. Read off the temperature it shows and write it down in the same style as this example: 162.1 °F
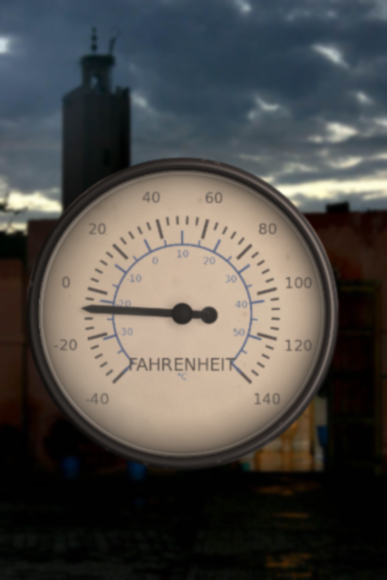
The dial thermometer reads -8 °F
